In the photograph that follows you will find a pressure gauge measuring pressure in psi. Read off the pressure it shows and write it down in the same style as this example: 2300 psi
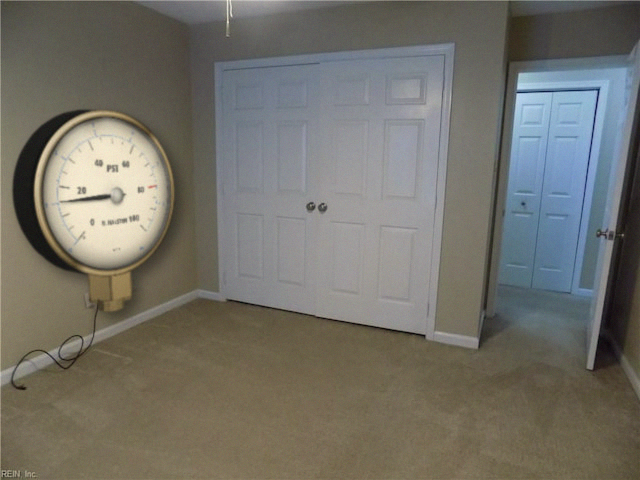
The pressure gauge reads 15 psi
